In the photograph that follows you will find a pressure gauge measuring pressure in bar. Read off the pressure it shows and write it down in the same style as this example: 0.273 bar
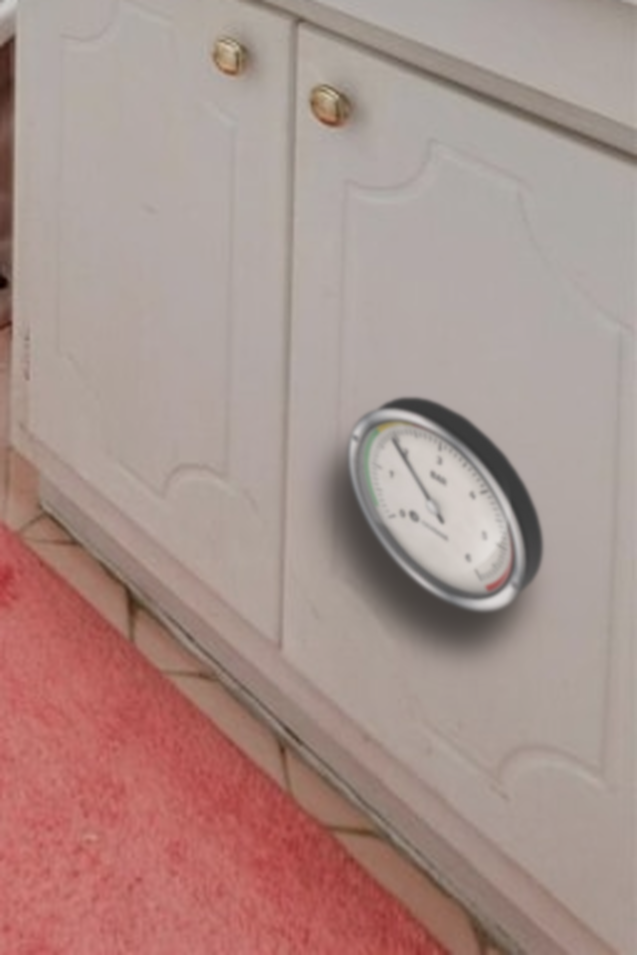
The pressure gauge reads 2 bar
